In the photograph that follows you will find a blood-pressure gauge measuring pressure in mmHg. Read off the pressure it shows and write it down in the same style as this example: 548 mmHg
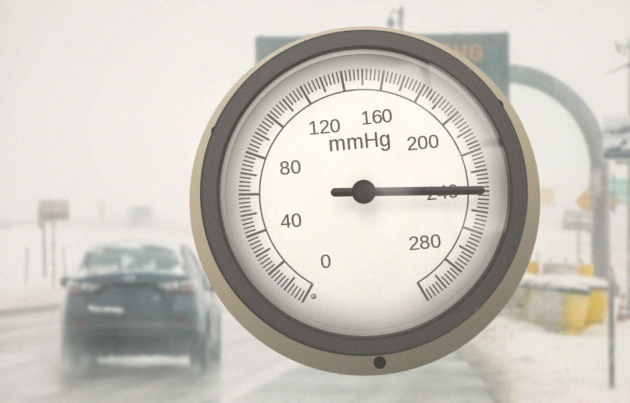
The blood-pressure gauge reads 240 mmHg
